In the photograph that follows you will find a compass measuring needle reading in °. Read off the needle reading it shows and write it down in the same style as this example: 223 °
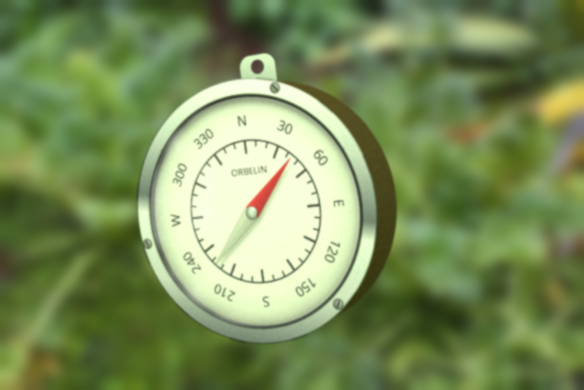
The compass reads 45 °
